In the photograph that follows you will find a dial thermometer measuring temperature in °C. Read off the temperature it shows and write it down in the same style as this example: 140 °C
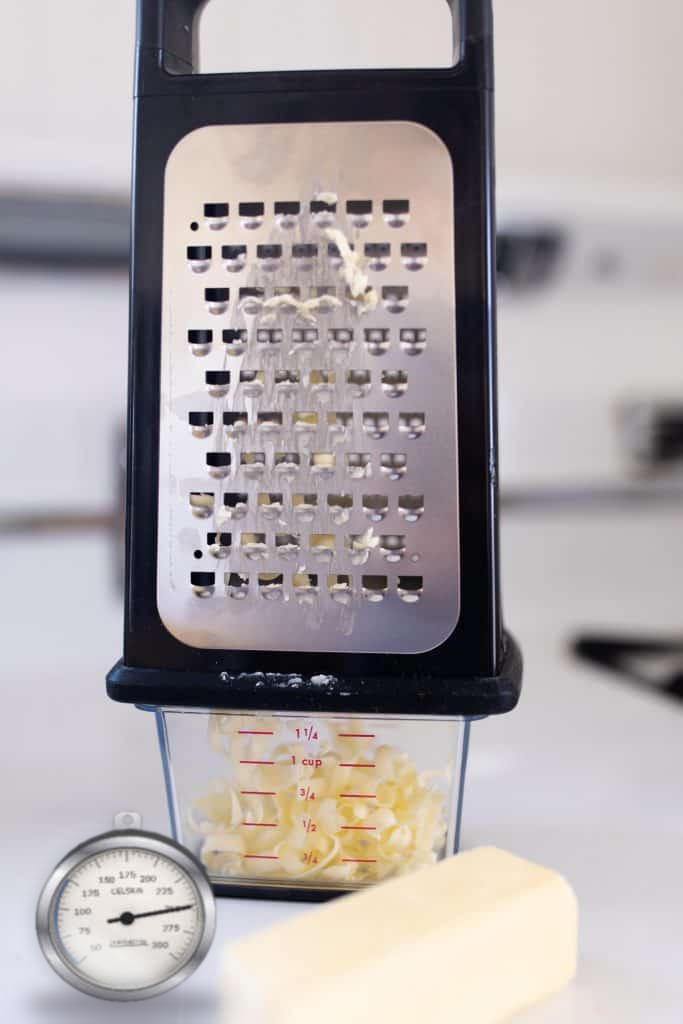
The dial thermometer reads 250 °C
